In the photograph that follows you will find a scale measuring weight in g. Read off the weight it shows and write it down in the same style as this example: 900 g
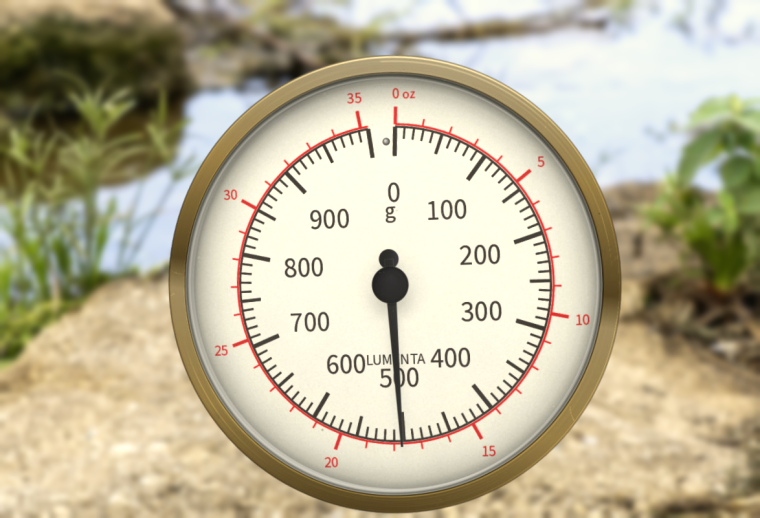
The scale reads 500 g
